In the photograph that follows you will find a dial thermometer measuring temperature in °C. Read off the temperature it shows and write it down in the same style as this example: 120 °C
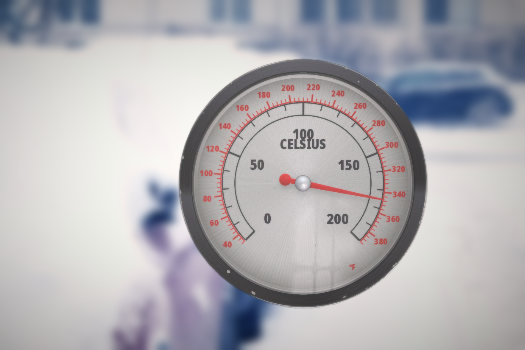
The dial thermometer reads 175 °C
